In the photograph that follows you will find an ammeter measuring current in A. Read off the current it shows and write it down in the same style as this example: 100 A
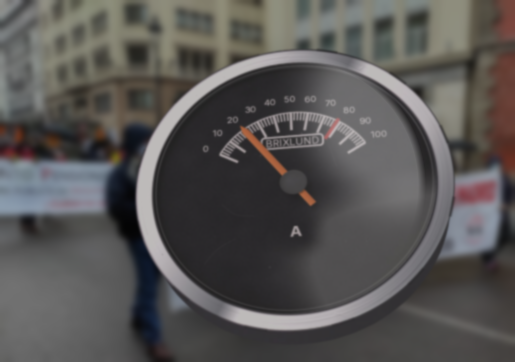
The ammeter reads 20 A
